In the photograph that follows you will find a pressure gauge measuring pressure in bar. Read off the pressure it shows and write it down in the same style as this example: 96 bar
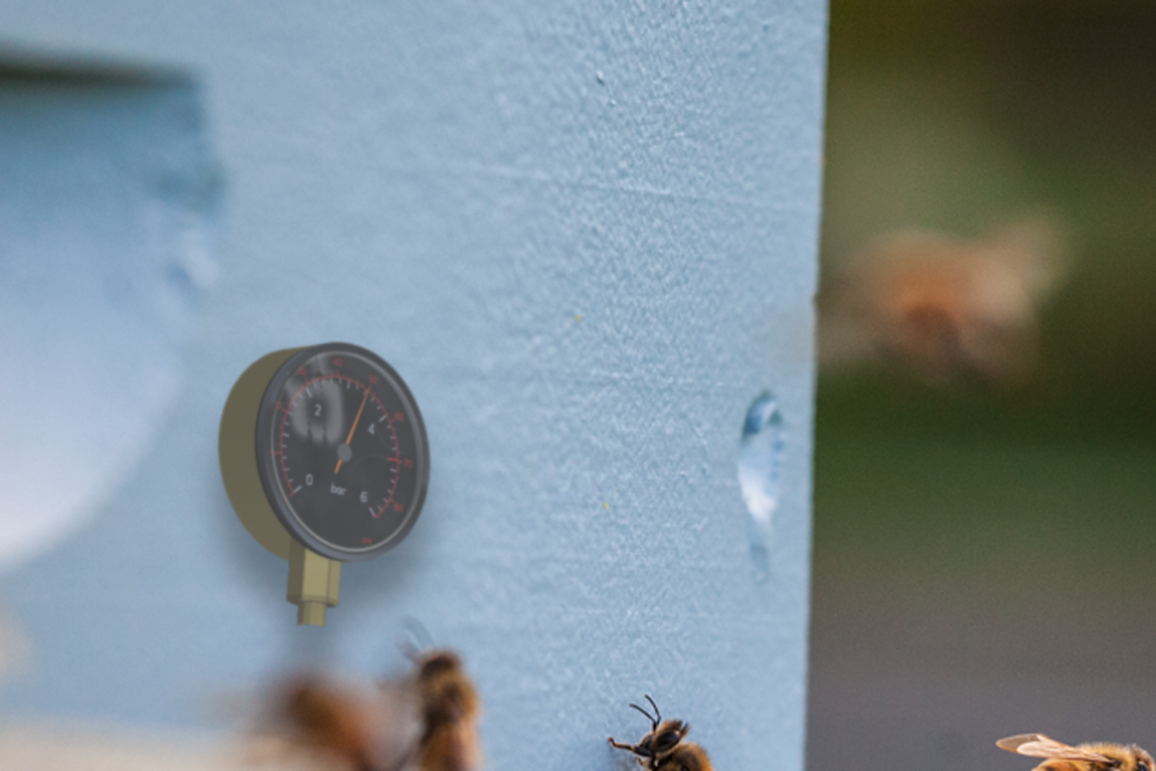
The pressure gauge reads 3.4 bar
